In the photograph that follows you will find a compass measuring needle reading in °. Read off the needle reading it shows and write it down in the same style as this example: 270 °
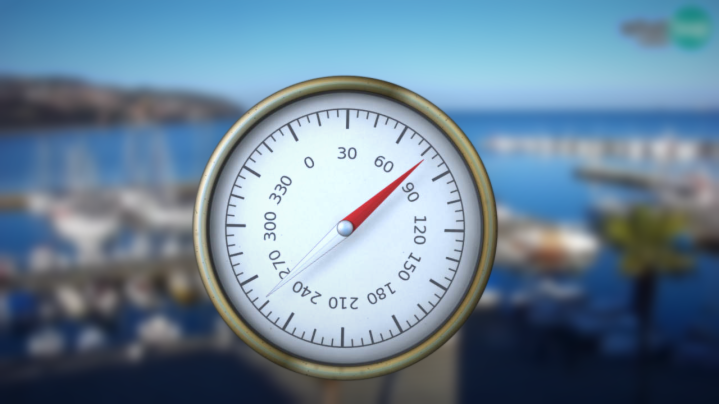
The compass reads 77.5 °
